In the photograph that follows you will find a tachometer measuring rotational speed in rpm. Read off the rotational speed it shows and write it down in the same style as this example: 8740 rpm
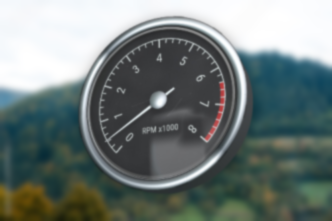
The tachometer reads 400 rpm
